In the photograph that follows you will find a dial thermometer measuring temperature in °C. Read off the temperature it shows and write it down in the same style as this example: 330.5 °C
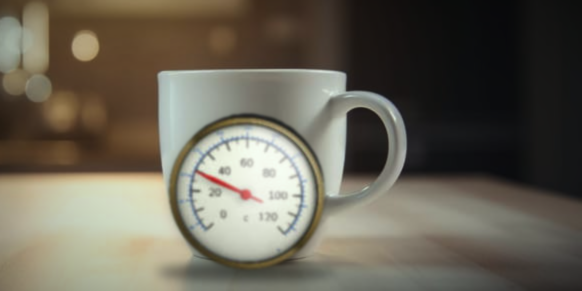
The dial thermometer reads 30 °C
